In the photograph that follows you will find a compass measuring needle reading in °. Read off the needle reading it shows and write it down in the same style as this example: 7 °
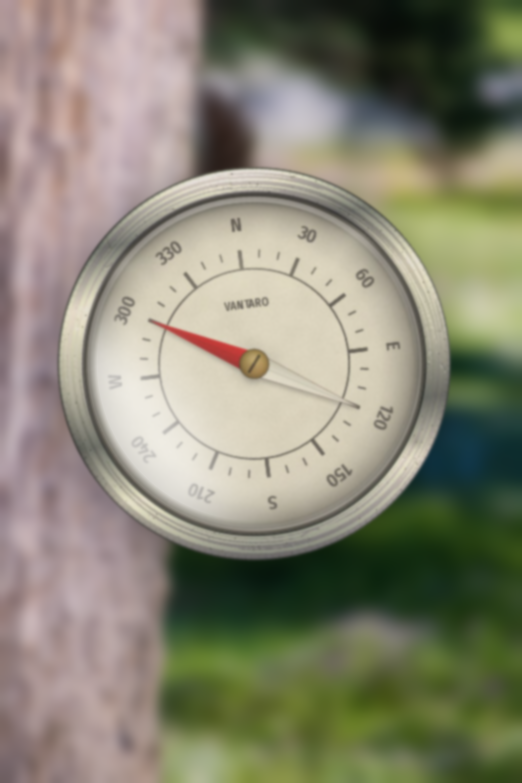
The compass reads 300 °
